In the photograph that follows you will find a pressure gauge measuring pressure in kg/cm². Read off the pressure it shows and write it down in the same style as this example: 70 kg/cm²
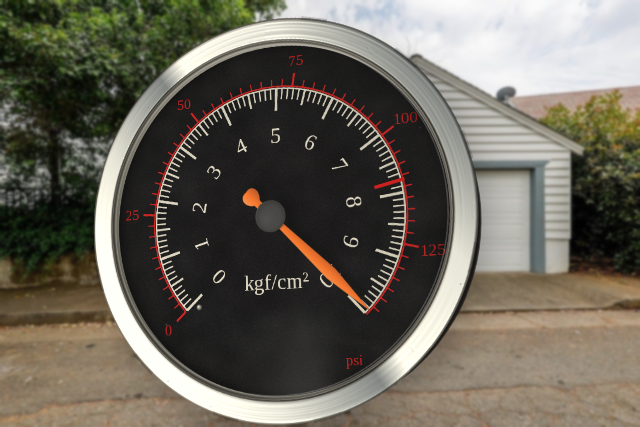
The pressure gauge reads 9.9 kg/cm²
